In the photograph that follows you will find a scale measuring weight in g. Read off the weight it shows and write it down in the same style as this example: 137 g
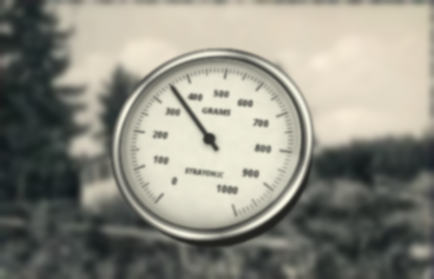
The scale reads 350 g
